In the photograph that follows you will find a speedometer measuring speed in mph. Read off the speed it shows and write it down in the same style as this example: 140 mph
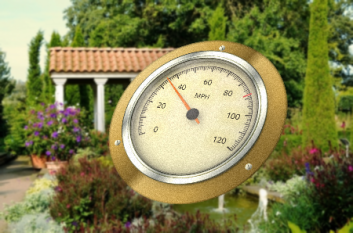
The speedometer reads 35 mph
